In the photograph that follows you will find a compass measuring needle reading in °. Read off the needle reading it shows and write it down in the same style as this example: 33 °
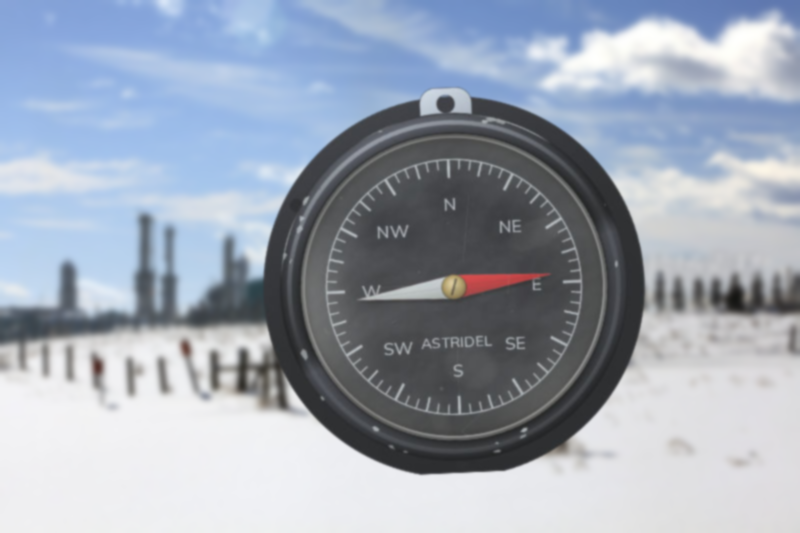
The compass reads 85 °
